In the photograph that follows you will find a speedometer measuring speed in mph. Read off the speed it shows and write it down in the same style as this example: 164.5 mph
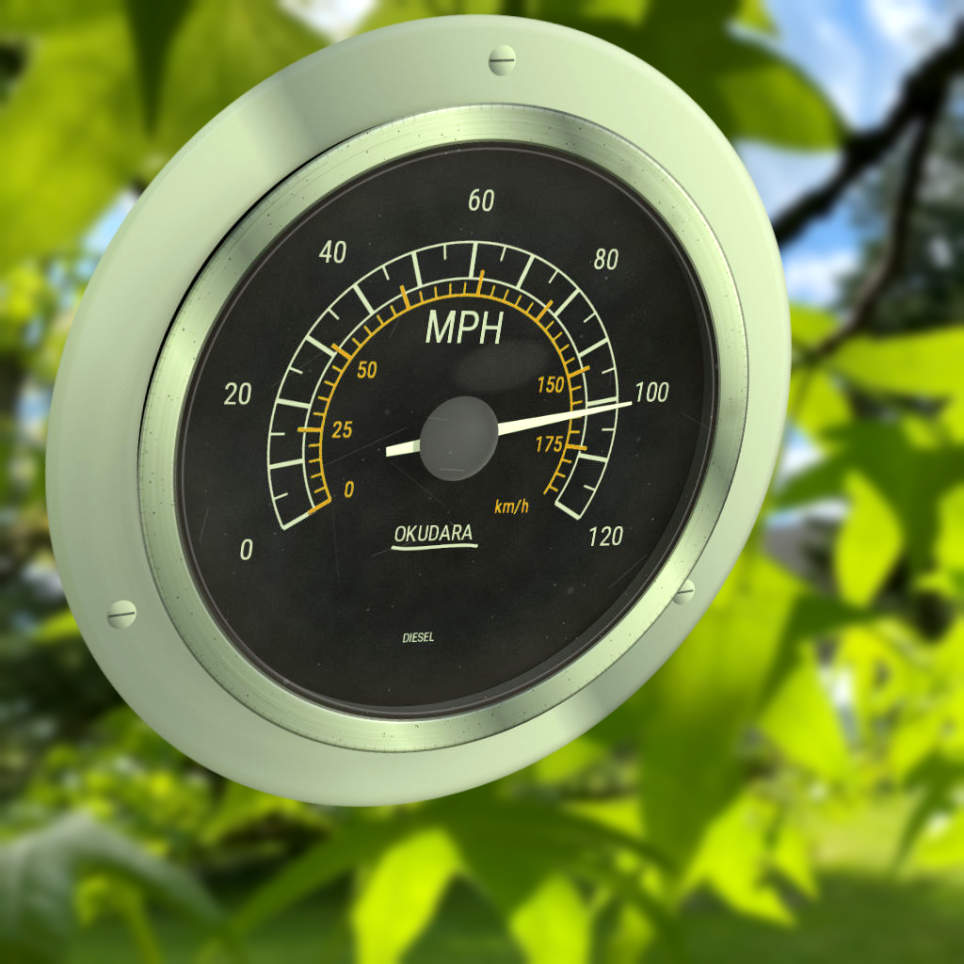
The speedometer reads 100 mph
